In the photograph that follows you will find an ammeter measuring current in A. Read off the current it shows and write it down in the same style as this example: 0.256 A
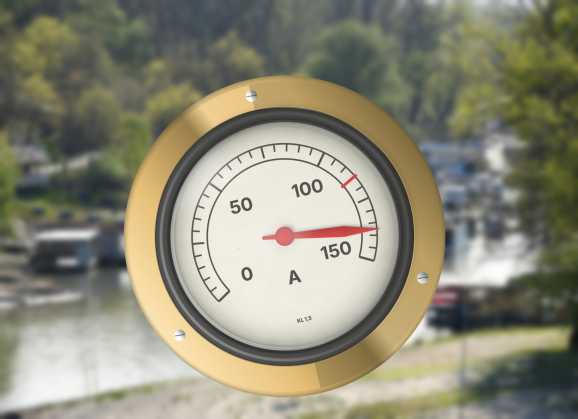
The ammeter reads 137.5 A
